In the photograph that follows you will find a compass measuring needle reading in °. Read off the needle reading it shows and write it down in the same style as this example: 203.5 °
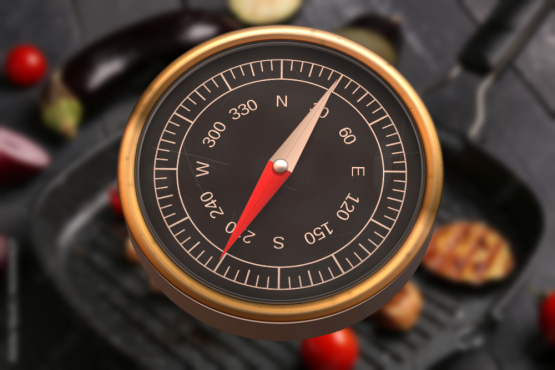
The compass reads 210 °
